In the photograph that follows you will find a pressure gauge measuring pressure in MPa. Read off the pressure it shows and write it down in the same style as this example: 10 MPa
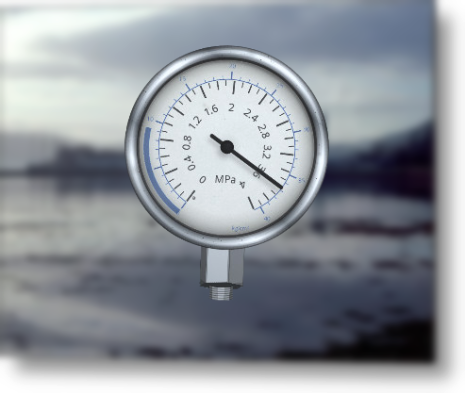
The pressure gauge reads 3.6 MPa
